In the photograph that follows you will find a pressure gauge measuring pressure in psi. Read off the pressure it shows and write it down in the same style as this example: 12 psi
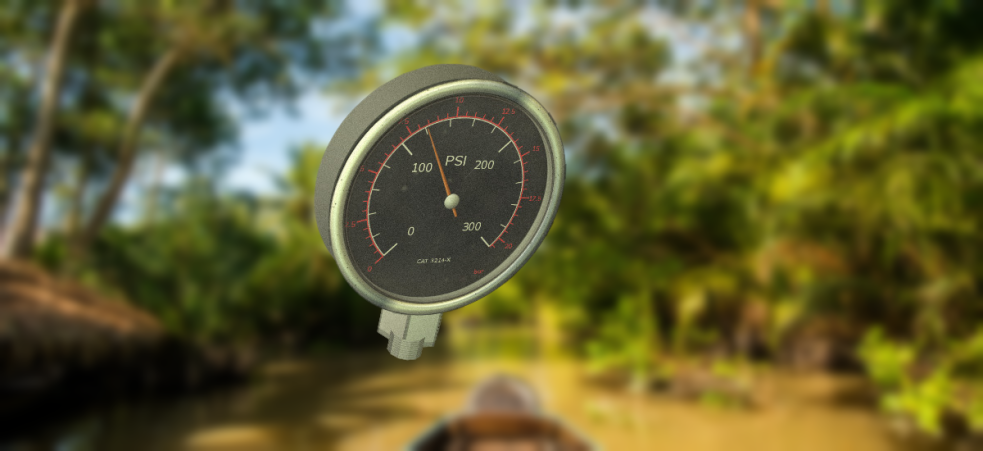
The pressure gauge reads 120 psi
